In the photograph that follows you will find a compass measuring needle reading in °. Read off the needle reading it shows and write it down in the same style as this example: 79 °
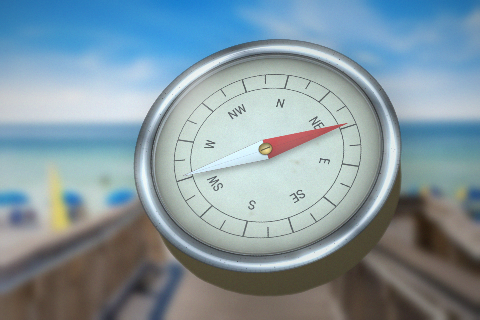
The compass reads 60 °
